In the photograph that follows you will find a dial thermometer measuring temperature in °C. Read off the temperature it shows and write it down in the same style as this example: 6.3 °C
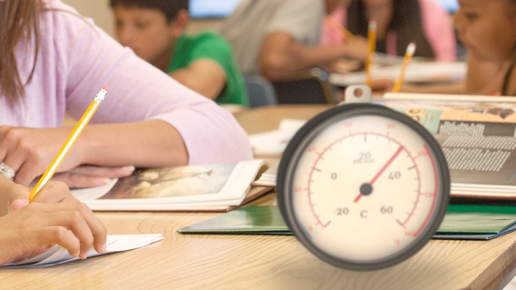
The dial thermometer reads 32 °C
